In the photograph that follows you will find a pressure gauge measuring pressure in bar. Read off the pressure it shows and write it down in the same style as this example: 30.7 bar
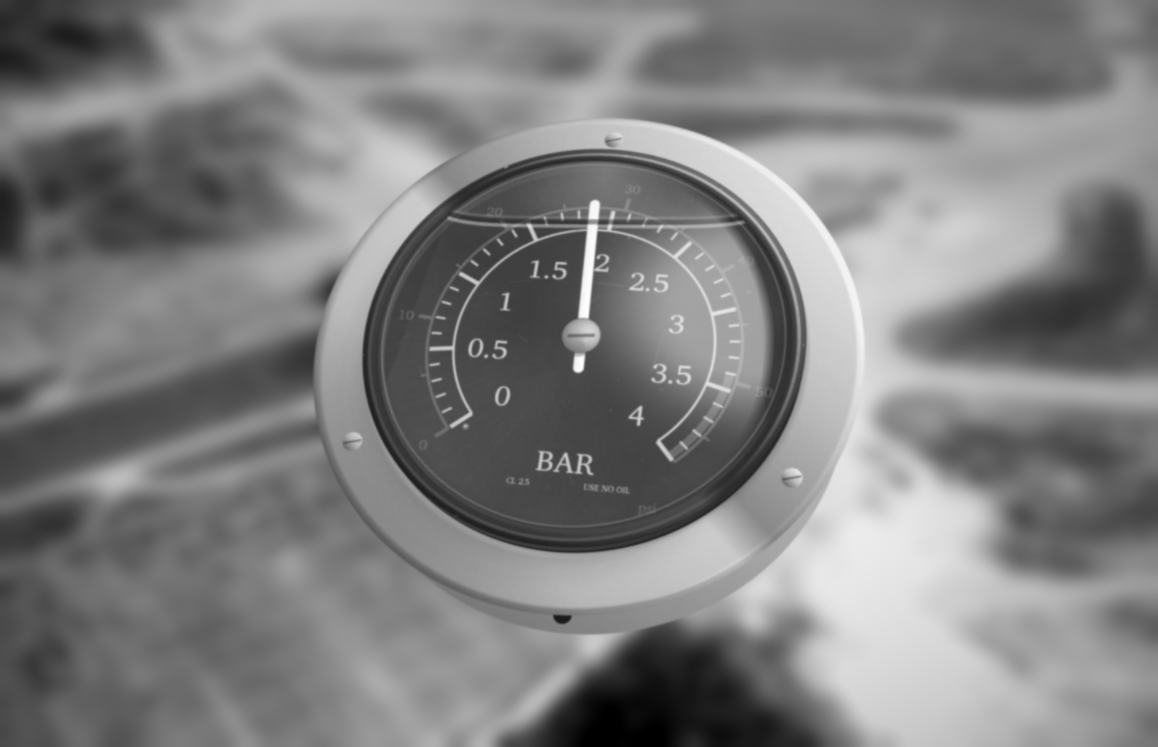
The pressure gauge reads 1.9 bar
